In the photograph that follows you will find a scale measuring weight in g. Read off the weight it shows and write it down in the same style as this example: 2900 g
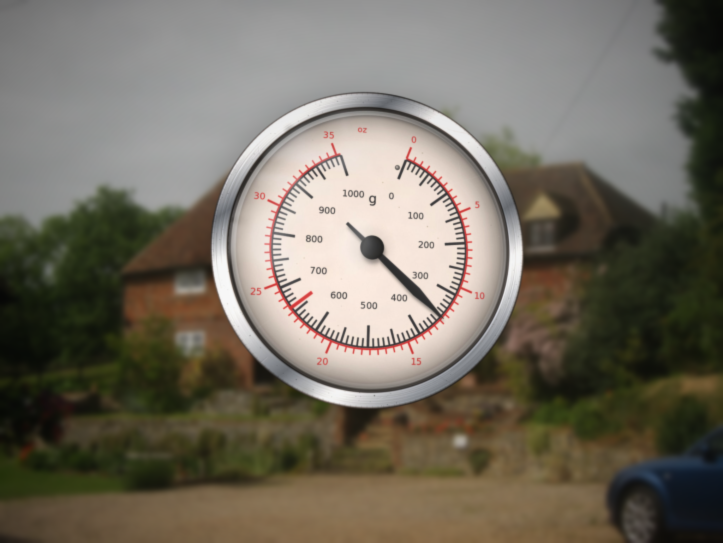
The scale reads 350 g
